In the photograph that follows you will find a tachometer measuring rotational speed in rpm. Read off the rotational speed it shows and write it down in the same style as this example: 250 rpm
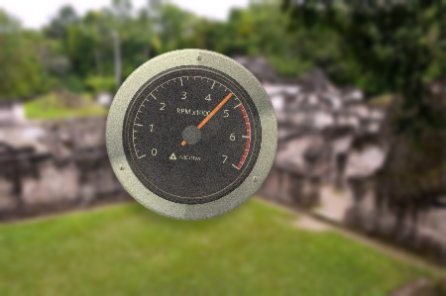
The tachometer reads 4600 rpm
